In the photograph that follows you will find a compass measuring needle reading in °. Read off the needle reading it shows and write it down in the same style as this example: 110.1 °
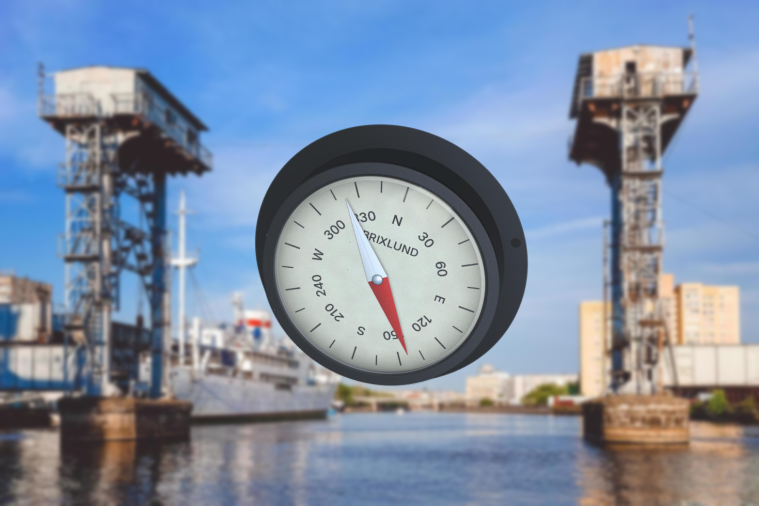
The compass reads 142.5 °
